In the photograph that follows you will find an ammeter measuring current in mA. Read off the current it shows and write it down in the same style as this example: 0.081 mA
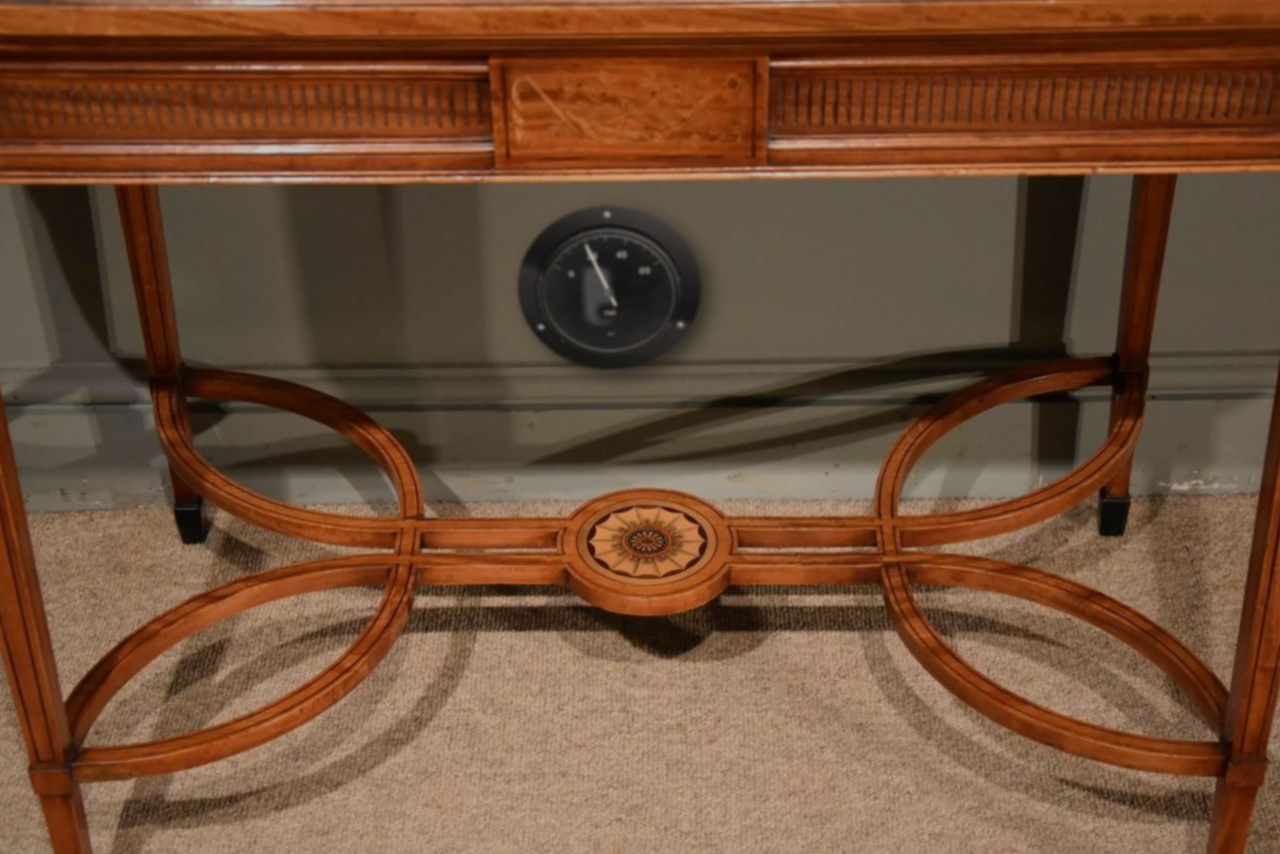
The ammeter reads 20 mA
